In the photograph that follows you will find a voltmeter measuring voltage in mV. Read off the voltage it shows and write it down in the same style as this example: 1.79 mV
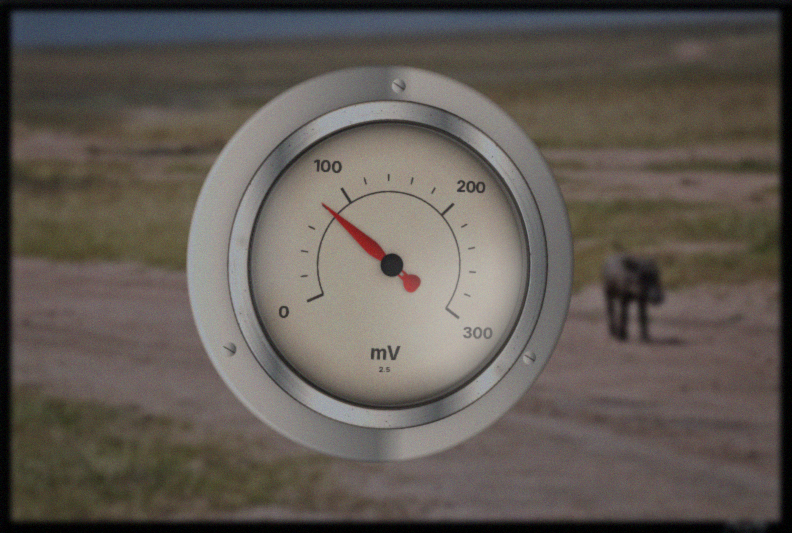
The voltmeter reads 80 mV
